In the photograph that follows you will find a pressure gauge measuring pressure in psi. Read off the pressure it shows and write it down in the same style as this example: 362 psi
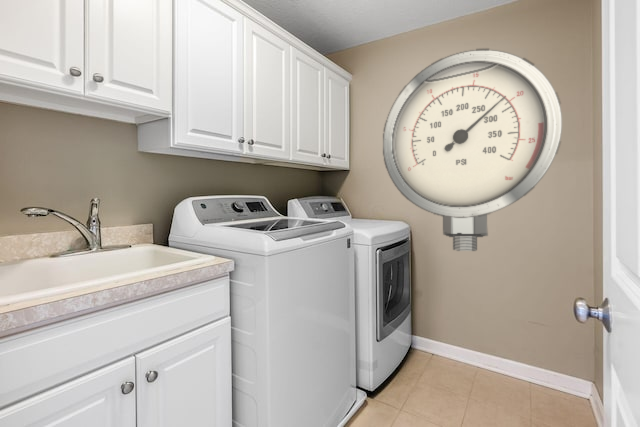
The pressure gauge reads 280 psi
